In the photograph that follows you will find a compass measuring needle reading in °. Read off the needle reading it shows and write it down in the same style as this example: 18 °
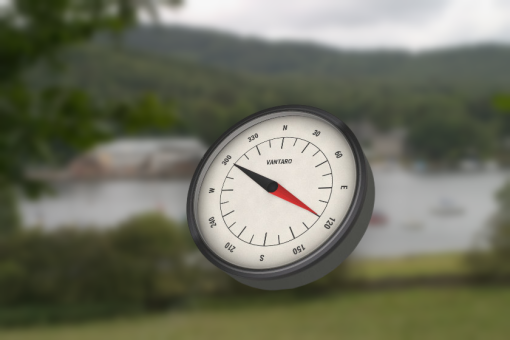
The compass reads 120 °
